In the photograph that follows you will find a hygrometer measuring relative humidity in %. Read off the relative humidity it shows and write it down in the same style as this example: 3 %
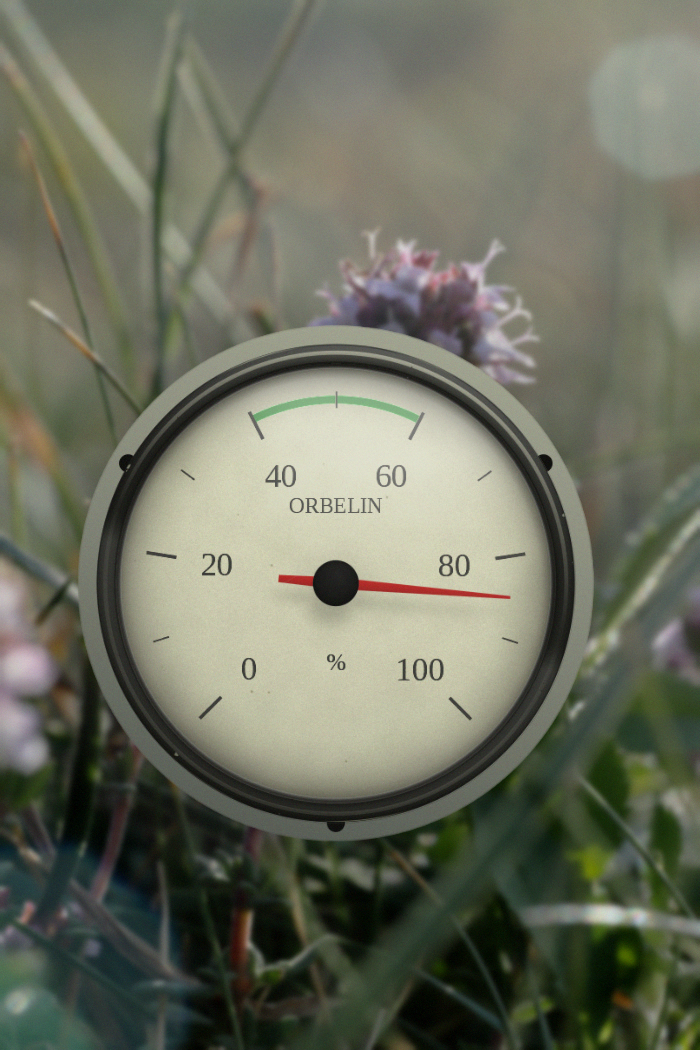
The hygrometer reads 85 %
